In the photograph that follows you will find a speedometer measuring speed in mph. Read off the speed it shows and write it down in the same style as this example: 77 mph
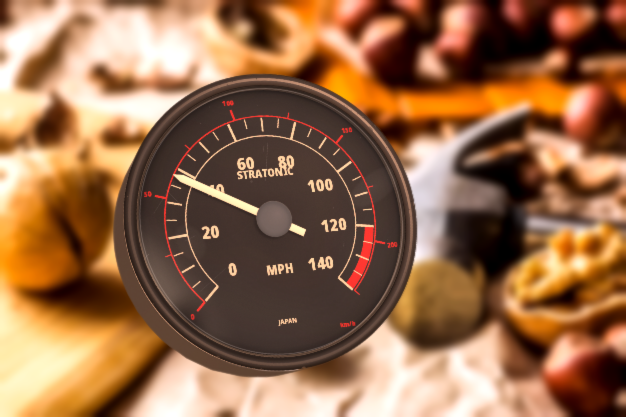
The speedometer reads 37.5 mph
